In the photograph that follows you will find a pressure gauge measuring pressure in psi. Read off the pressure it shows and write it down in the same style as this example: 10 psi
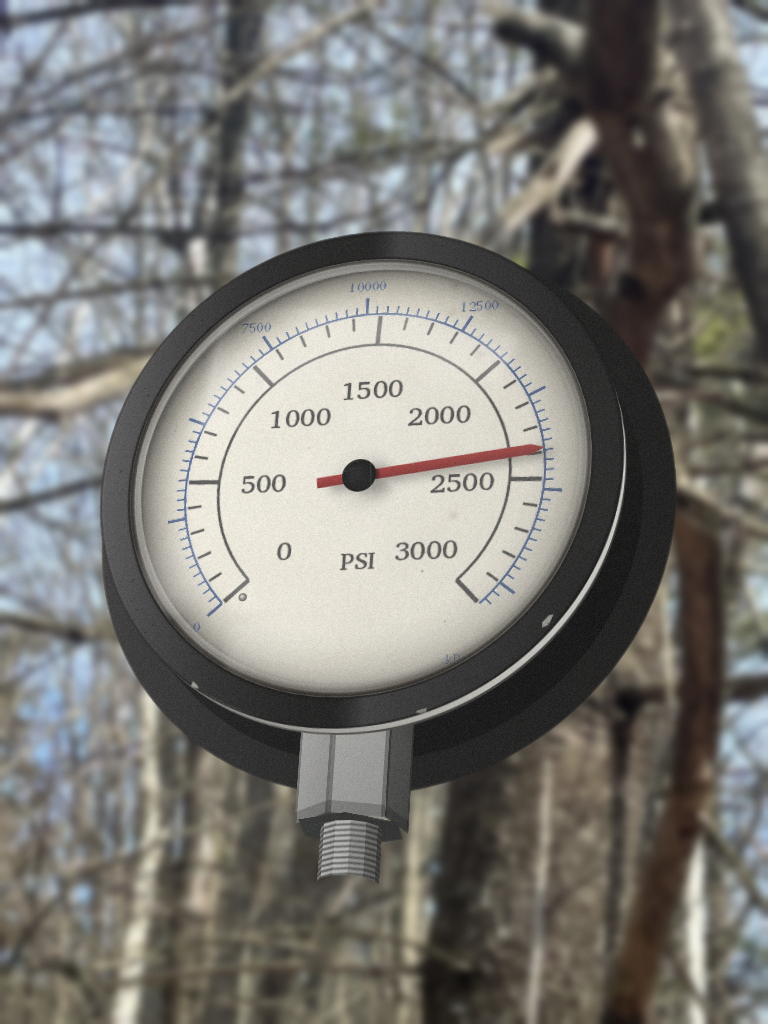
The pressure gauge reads 2400 psi
